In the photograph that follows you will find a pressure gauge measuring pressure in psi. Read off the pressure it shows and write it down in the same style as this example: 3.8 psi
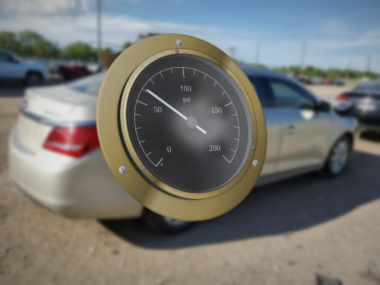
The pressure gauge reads 60 psi
